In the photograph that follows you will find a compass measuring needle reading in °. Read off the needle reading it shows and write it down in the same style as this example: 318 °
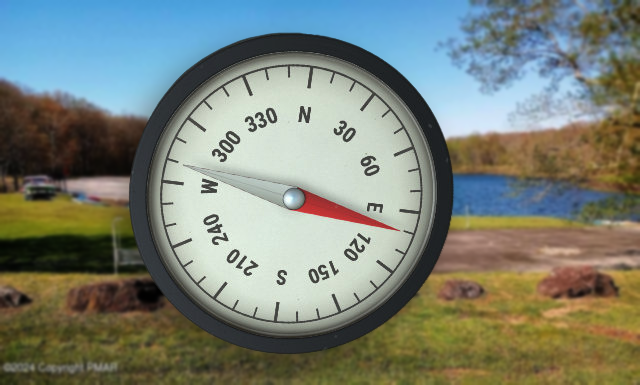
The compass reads 100 °
